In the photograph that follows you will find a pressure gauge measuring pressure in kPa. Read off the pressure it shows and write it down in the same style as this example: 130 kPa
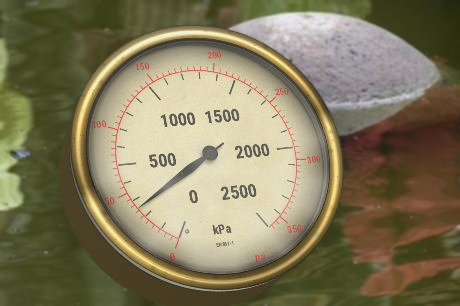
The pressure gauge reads 250 kPa
